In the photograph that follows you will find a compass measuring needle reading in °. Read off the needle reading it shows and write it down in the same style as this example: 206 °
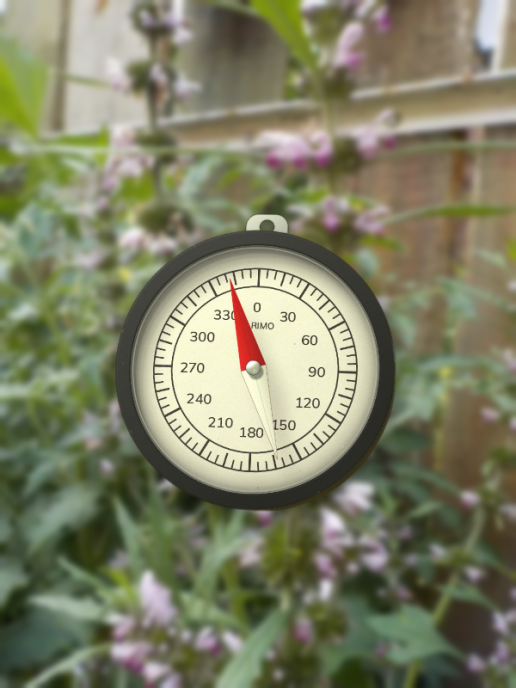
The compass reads 342.5 °
